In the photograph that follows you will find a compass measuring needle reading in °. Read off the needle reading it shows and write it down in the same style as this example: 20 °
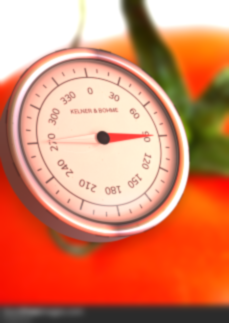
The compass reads 90 °
